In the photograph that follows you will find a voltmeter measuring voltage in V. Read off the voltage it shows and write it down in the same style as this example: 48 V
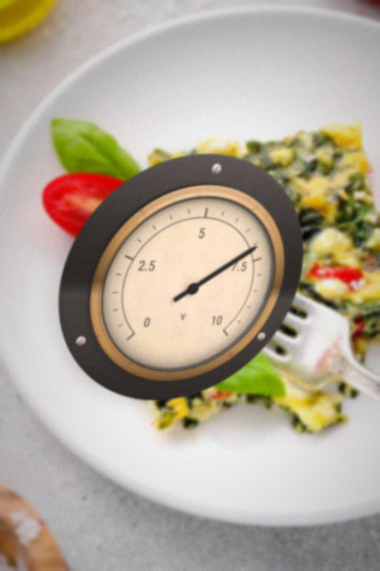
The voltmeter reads 7 V
